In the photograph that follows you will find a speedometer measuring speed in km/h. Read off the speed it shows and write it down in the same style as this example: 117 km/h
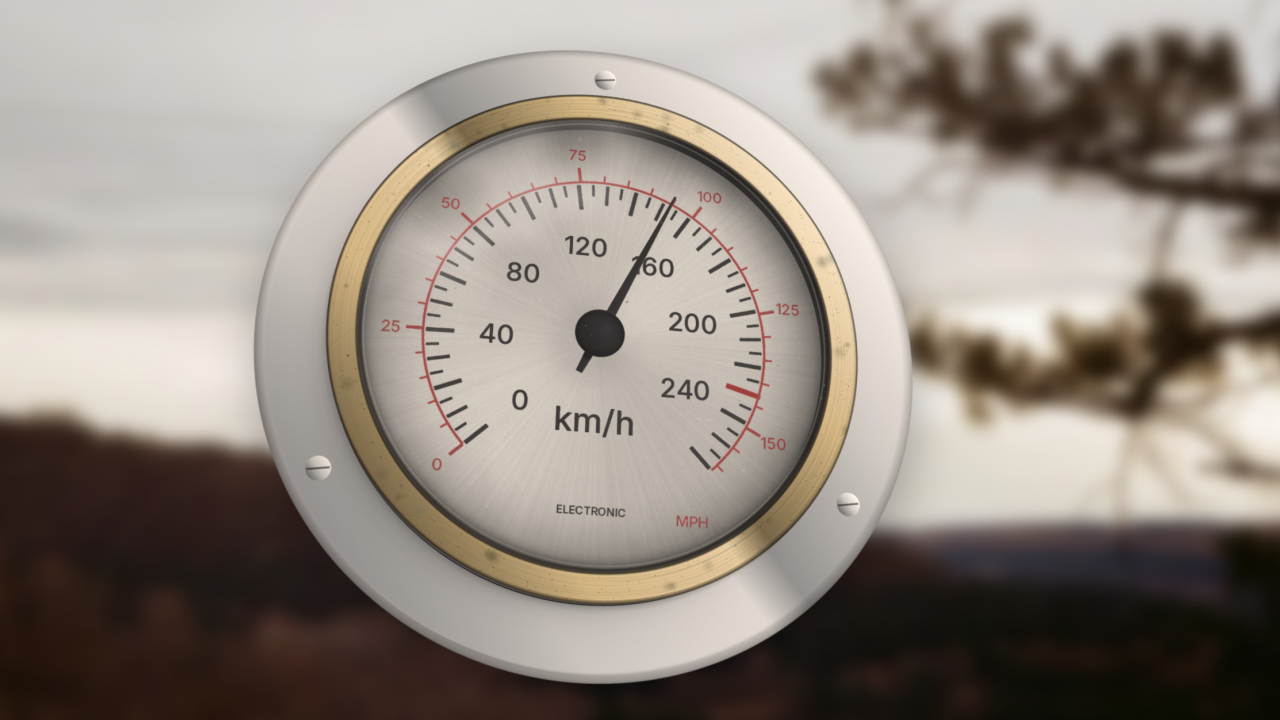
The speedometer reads 152.5 km/h
